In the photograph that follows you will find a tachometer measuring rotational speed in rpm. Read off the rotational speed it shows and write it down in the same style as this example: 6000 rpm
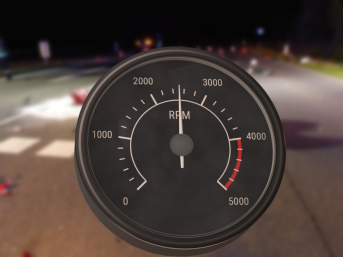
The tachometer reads 2500 rpm
